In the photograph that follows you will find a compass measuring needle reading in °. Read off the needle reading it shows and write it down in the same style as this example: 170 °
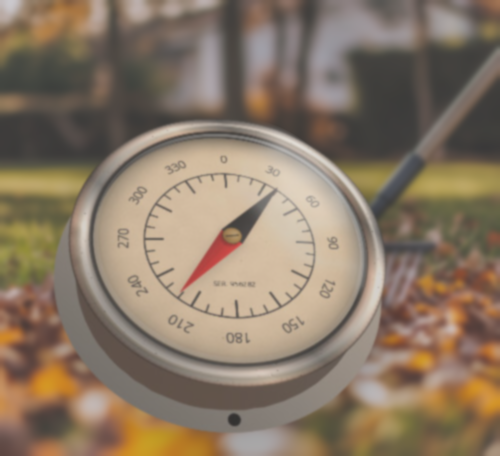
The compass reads 220 °
